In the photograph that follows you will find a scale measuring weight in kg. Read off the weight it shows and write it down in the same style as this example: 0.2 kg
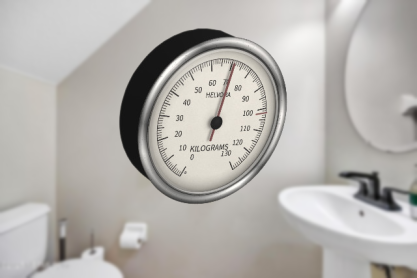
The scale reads 70 kg
